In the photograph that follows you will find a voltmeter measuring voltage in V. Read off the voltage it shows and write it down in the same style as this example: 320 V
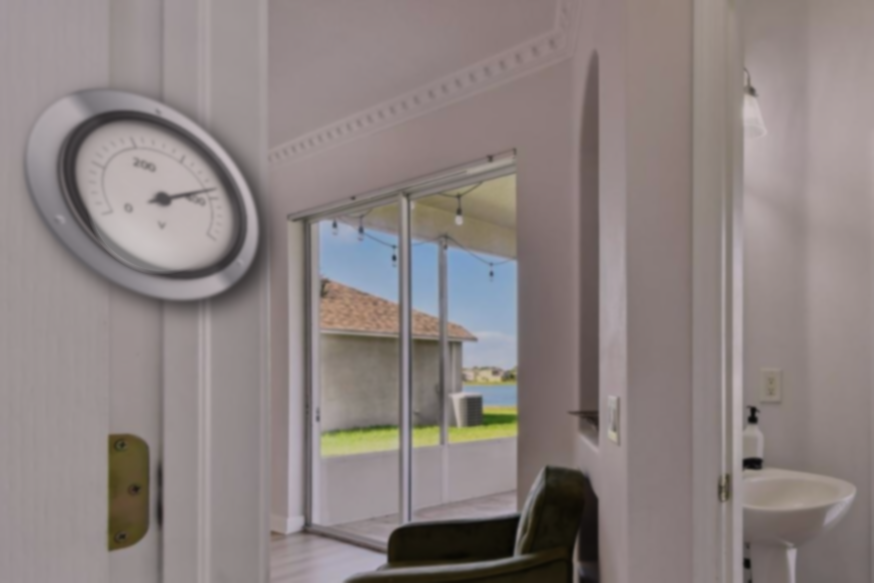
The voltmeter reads 380 V
